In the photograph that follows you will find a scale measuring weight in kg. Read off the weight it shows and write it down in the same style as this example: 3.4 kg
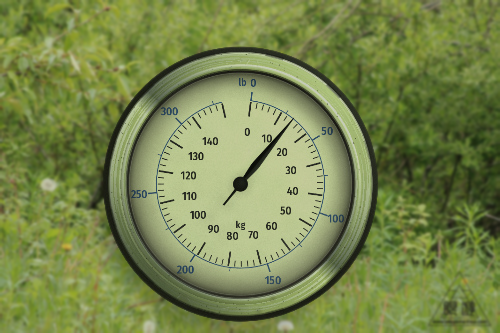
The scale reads 14 kg
